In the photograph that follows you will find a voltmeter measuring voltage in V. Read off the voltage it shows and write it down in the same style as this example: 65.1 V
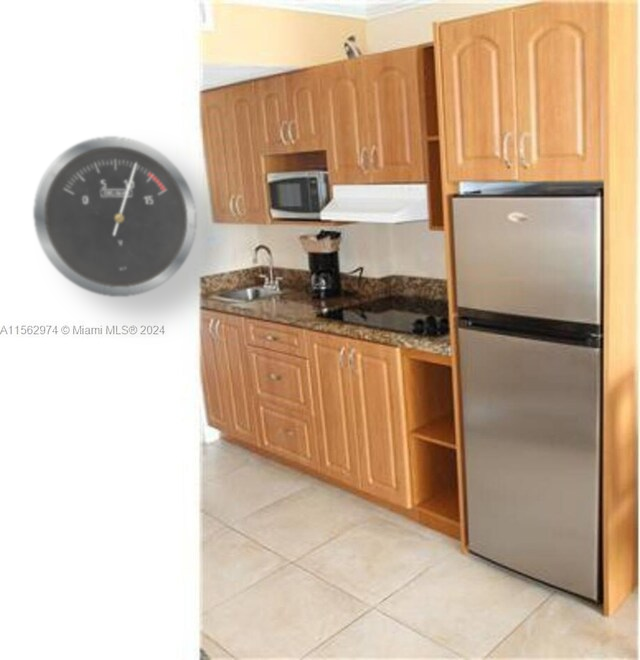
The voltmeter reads 10 V
